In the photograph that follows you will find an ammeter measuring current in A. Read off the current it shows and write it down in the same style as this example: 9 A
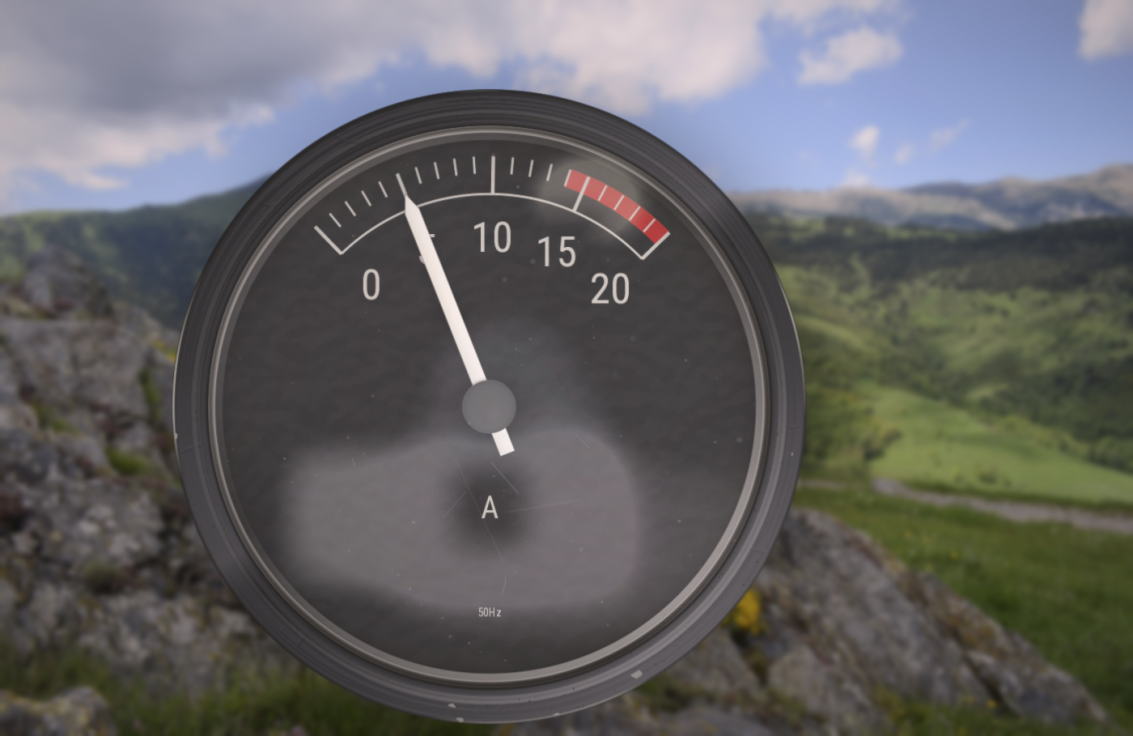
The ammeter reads 5 A
